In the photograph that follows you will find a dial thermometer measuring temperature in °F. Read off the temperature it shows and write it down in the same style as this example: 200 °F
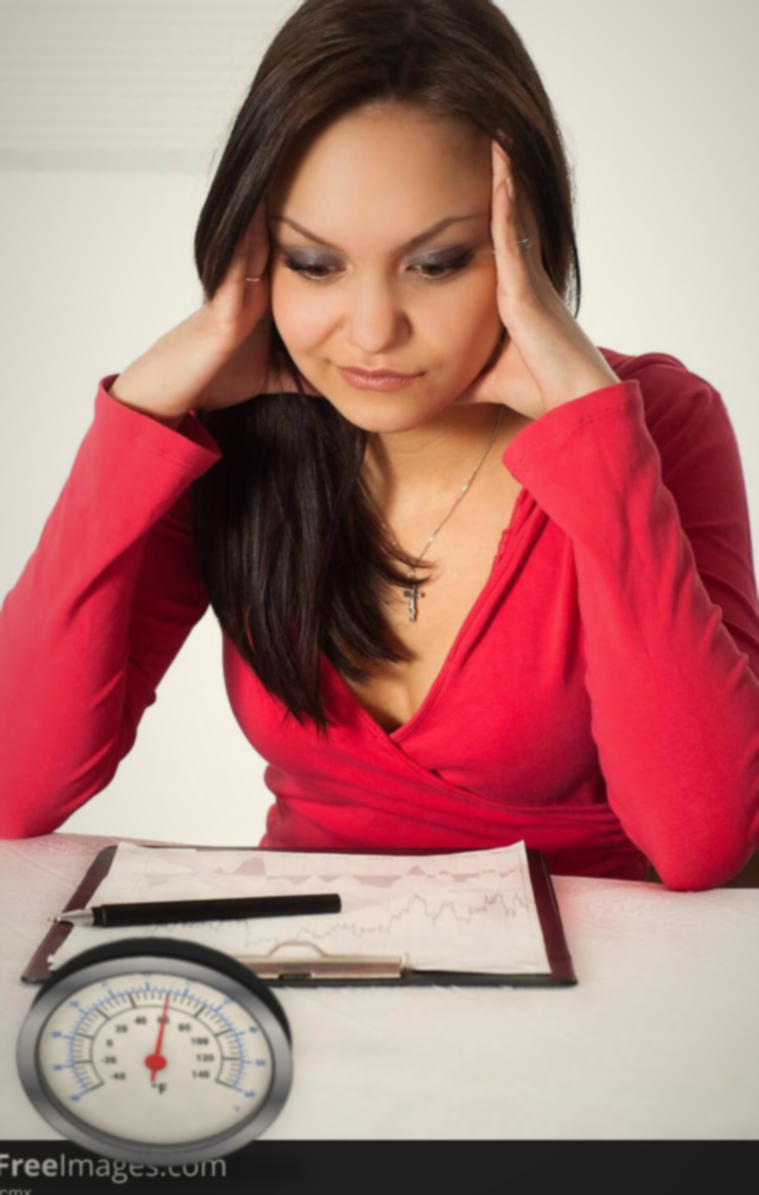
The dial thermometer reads 60 °F
